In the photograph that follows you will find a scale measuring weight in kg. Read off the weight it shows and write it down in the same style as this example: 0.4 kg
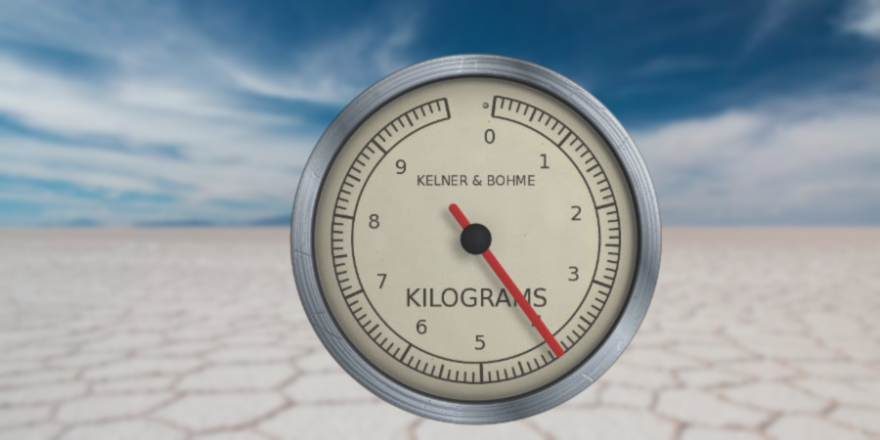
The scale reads 4 kg
